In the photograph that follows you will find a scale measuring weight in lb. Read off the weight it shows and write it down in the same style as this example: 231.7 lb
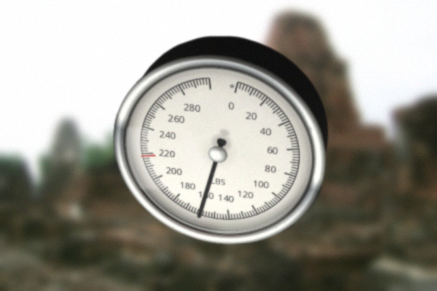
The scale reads 160 lb
